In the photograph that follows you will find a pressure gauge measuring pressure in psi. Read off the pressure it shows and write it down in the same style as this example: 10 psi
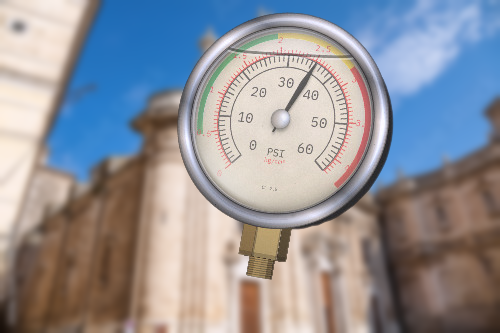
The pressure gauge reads 36 psi
